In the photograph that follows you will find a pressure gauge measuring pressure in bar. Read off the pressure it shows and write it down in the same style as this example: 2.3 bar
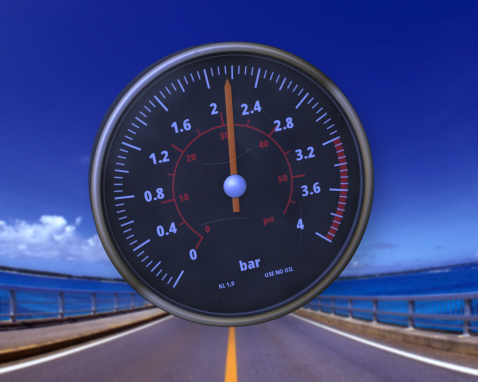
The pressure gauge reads 2.15 bar
